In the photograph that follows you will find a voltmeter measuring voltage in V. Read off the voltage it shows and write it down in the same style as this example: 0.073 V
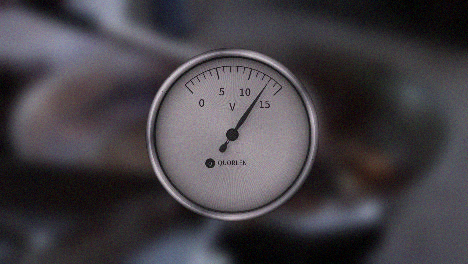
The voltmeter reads 13 V
